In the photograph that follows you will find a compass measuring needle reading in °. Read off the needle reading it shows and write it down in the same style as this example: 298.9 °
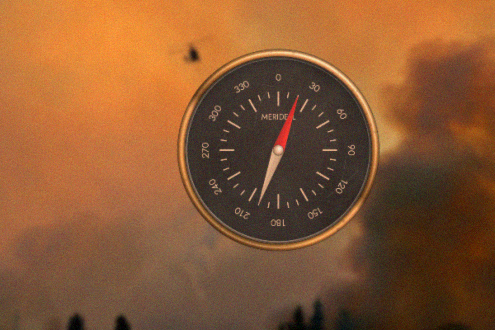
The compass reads 20 °
